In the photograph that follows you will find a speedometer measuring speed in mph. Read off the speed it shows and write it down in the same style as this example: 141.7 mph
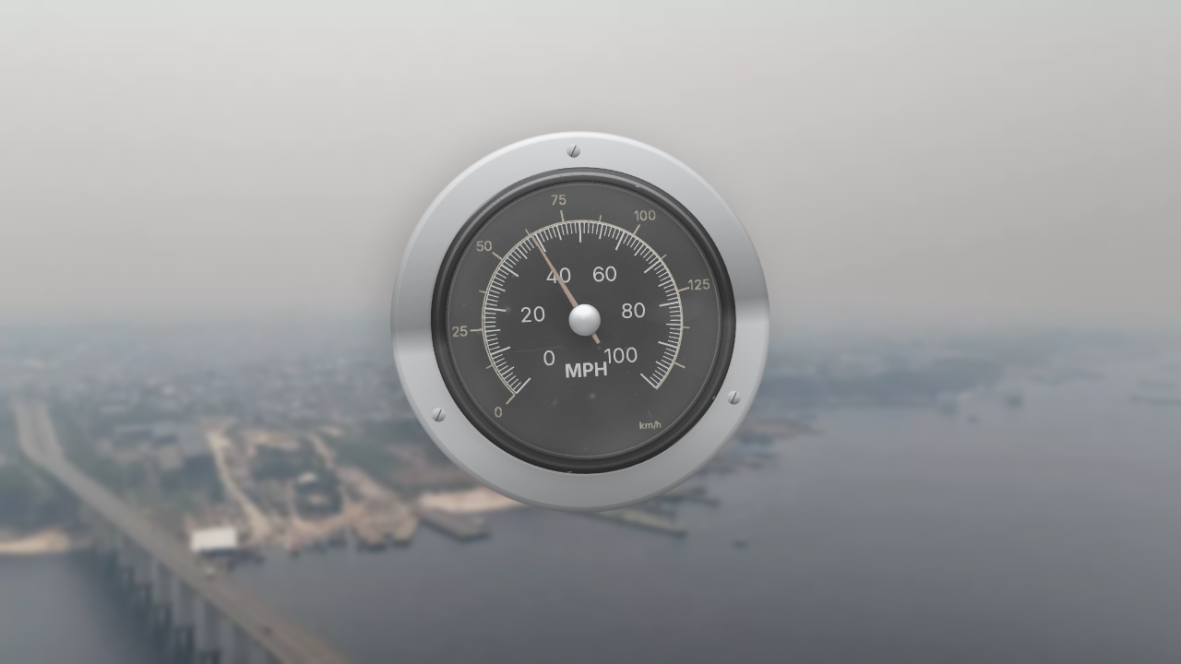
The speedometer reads 39 mph
